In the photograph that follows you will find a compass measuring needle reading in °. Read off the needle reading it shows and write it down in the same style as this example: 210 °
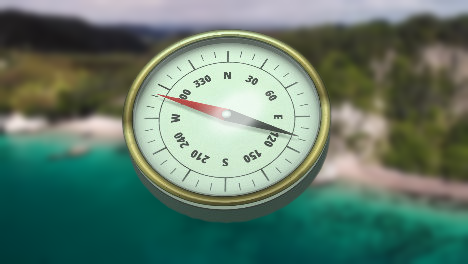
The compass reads 290 °
